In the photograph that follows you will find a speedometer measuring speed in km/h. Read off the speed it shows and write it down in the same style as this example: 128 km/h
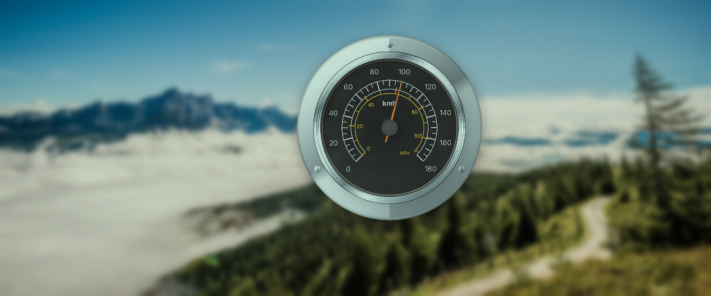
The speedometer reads 100 km/h
